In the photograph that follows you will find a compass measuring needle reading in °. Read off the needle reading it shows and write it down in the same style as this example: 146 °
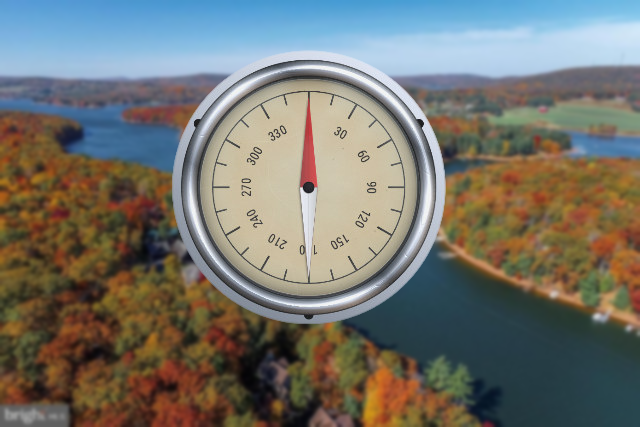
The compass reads 0 °
